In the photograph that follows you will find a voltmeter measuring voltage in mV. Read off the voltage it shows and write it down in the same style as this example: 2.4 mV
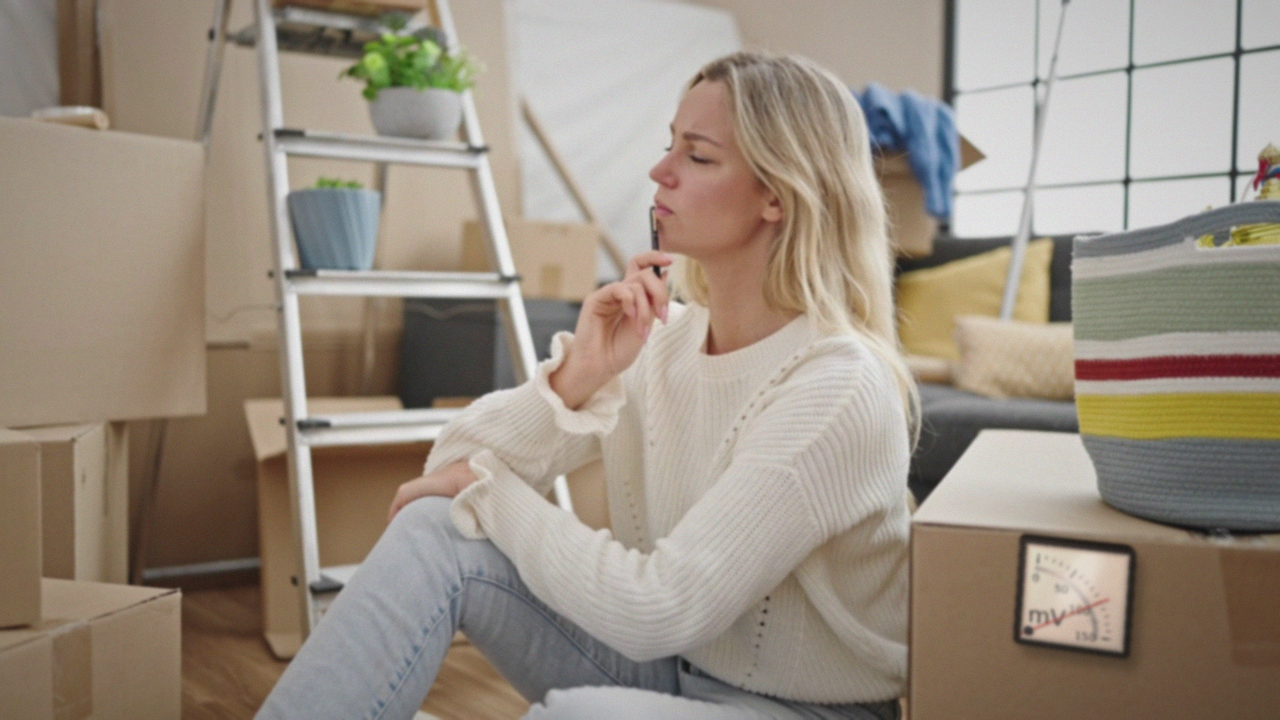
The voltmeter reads 100 mV
